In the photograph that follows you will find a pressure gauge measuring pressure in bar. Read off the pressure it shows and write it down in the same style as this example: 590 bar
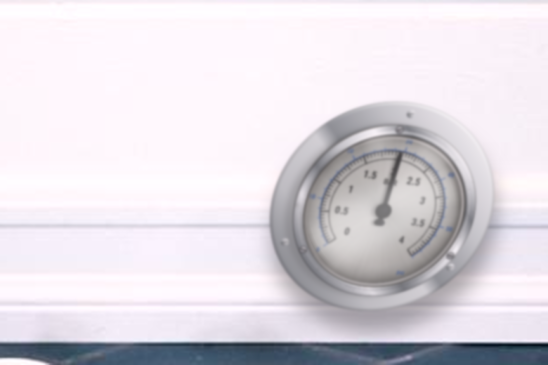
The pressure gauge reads 2 bar
